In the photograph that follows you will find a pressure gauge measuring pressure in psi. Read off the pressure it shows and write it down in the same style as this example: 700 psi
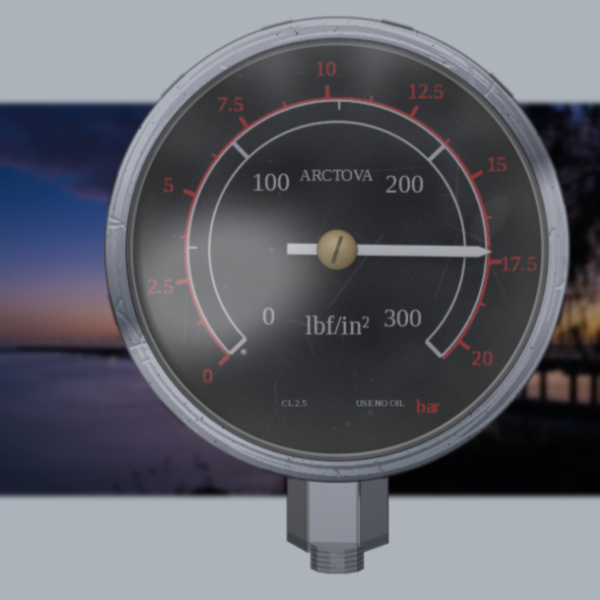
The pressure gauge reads 250 psi
